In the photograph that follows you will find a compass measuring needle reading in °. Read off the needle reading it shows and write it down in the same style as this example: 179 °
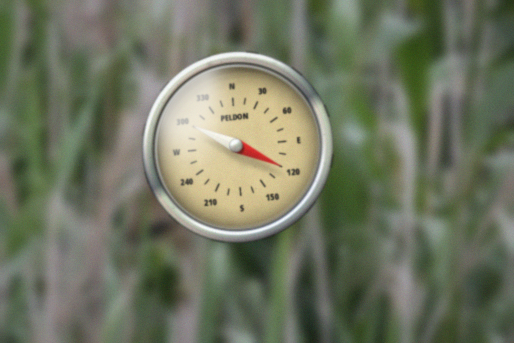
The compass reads 120 °
